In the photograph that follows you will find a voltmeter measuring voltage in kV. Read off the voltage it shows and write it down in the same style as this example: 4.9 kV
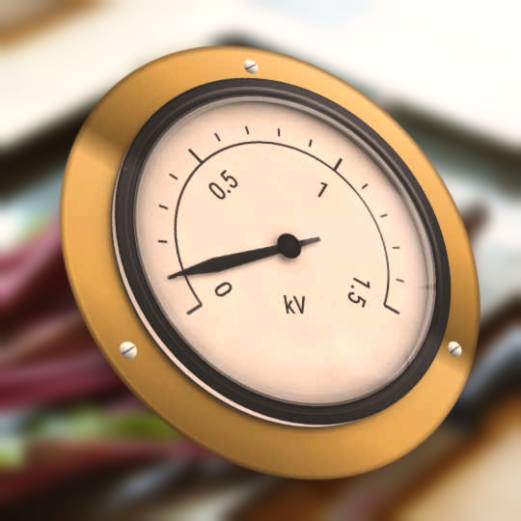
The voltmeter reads 0.1 kV
